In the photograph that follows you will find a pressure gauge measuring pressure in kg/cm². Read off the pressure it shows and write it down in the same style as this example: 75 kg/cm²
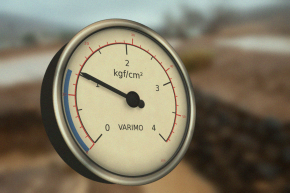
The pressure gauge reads 1 kg/cm²
